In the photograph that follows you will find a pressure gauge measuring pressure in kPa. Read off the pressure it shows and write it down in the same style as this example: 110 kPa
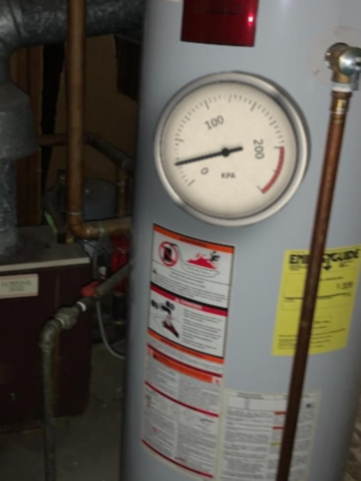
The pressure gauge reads 25 kPa
